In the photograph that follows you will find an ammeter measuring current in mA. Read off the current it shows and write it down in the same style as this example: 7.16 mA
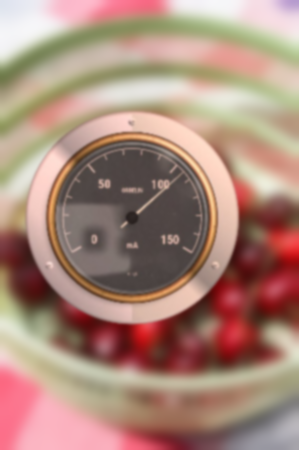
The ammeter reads 105 mA
